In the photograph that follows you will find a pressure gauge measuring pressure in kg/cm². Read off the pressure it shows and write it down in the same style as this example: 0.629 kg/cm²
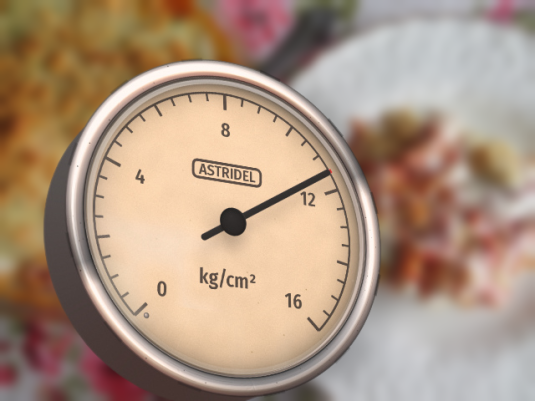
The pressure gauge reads 11.5 kg/cm²
